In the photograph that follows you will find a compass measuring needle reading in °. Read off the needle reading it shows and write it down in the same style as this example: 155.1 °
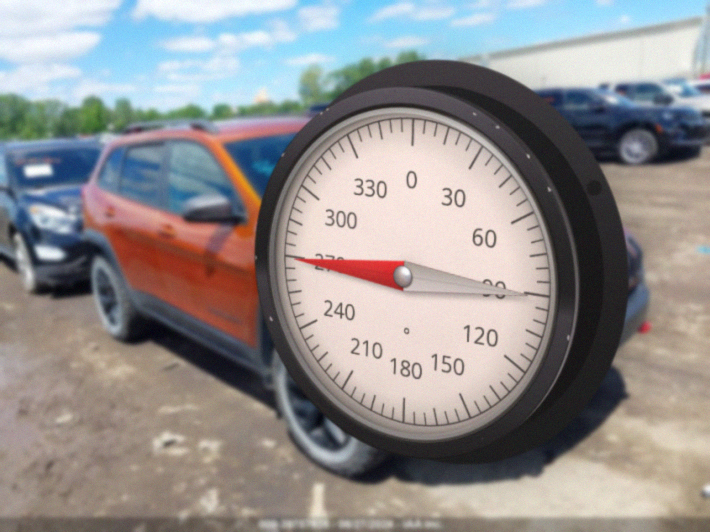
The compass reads 270 °
